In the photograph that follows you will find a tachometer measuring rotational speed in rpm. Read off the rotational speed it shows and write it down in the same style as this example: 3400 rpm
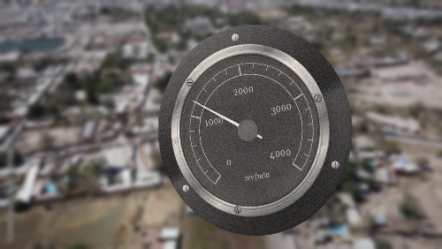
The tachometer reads 1200 rpm
